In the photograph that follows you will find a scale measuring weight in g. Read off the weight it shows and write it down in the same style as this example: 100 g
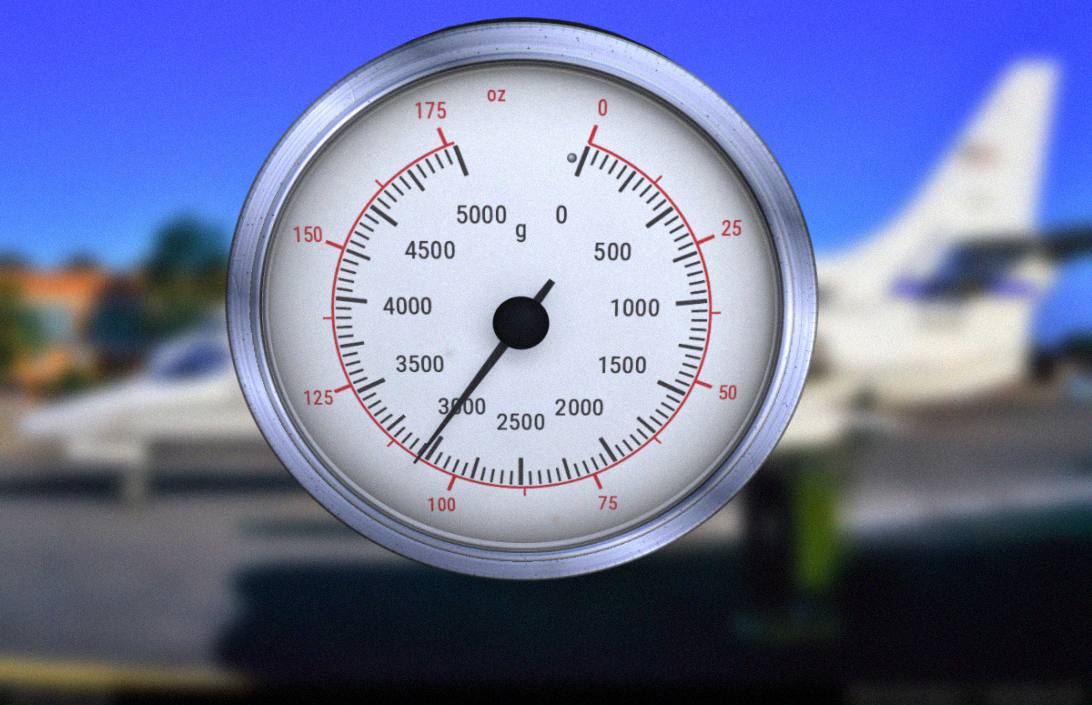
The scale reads 3050 g
